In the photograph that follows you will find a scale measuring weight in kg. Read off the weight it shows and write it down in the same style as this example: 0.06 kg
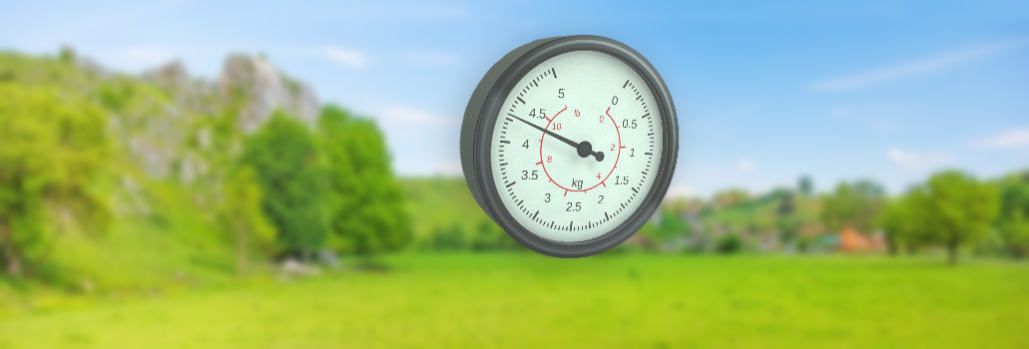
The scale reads 4.3 kg
